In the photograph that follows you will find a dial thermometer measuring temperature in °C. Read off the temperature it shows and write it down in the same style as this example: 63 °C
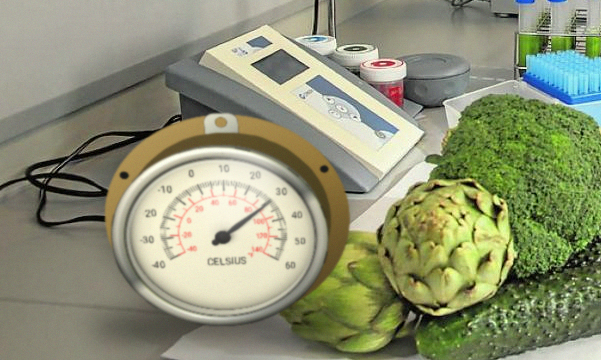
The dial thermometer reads 30 °C
